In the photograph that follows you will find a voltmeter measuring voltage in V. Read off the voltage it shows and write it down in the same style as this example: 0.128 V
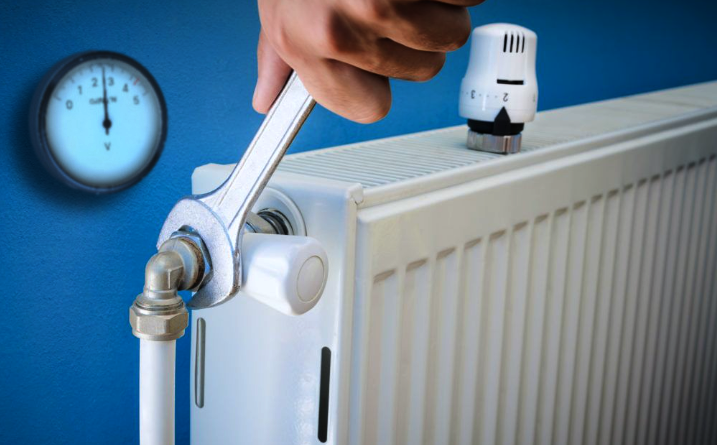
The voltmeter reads 2.5 V
